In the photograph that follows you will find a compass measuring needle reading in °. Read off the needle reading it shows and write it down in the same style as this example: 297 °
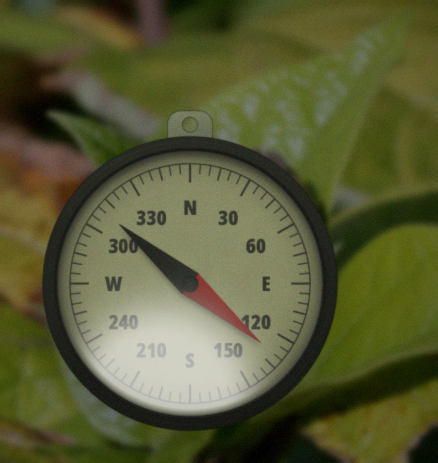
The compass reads 130 °
